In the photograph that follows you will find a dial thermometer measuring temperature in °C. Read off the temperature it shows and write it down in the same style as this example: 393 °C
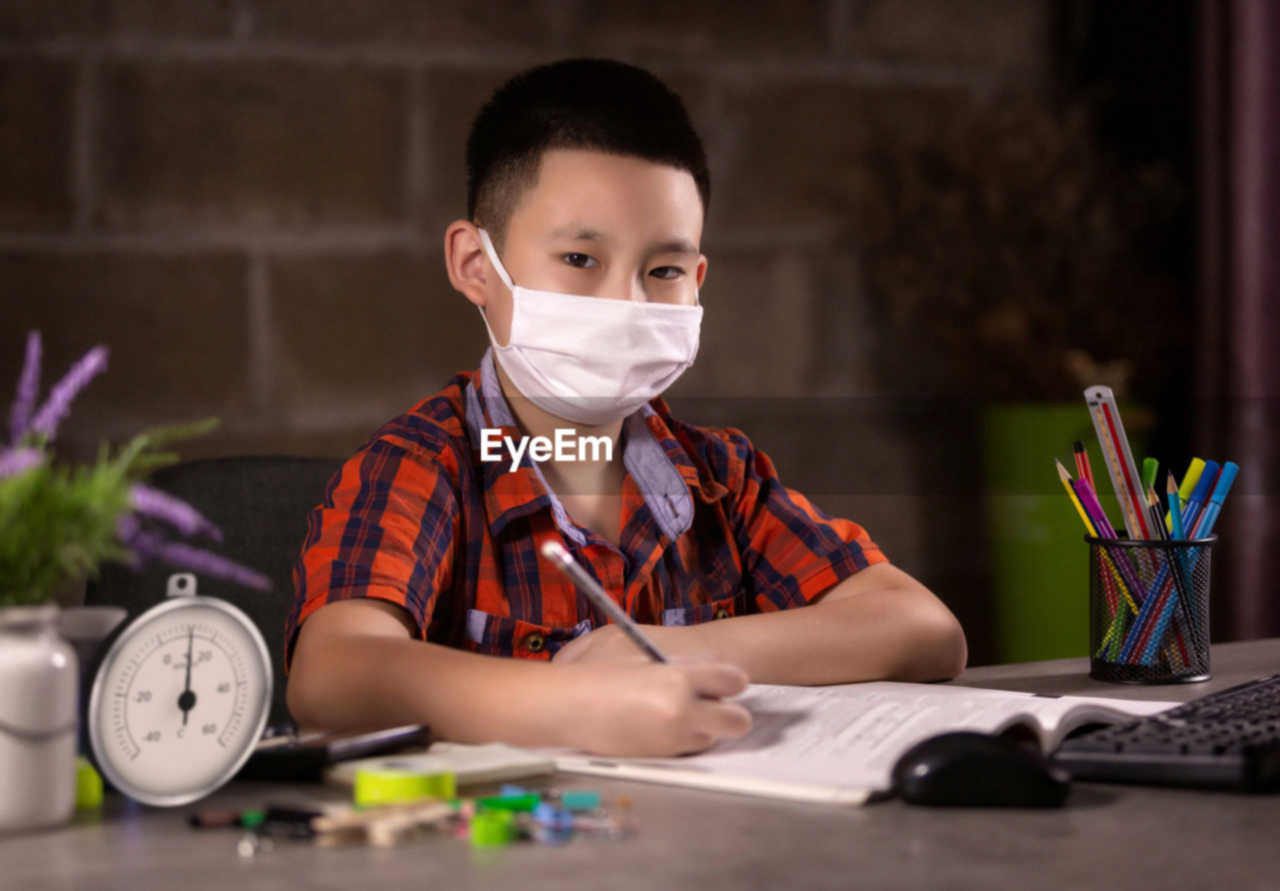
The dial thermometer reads 10 °C
